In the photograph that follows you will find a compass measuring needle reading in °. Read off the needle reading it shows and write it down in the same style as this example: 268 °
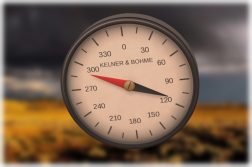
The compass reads 292.5 °
